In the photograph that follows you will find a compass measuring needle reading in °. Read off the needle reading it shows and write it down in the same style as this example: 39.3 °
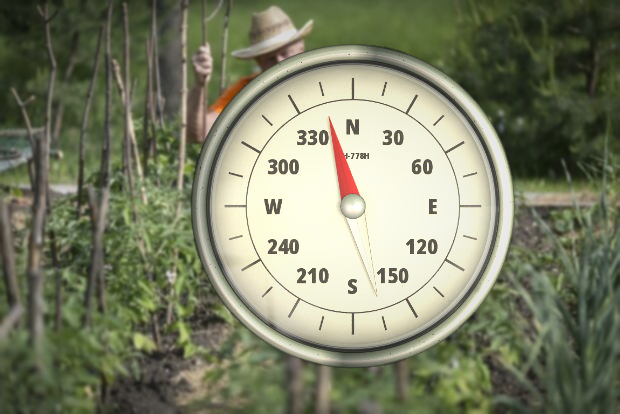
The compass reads 345 °
